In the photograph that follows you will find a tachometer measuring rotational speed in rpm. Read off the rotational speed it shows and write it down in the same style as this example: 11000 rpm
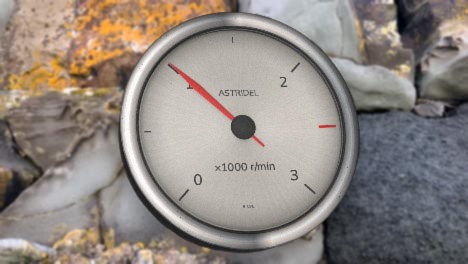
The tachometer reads 1000 rpm
